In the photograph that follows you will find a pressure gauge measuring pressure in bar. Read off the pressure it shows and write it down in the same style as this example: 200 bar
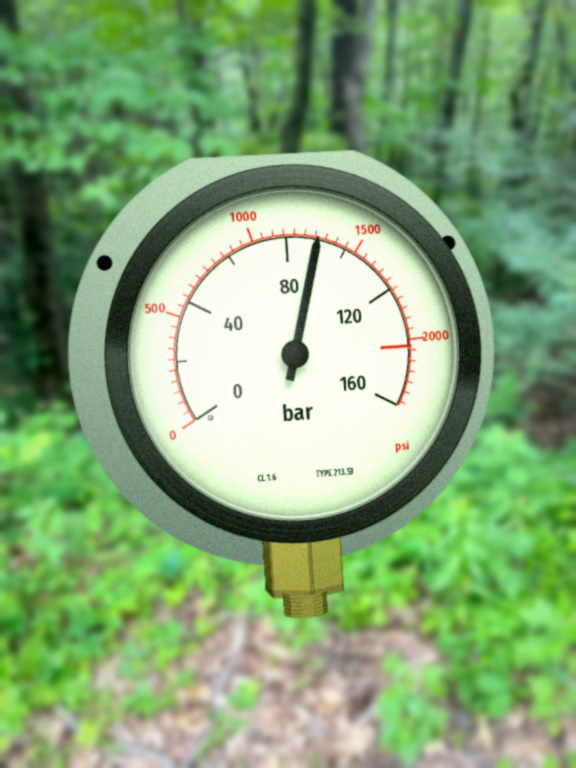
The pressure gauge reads 90 bar
